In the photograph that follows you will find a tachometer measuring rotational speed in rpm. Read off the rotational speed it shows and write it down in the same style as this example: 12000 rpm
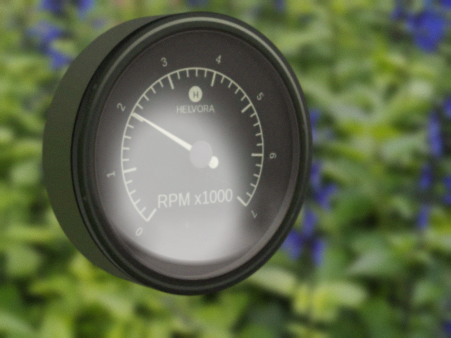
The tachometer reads 2000 rpm
